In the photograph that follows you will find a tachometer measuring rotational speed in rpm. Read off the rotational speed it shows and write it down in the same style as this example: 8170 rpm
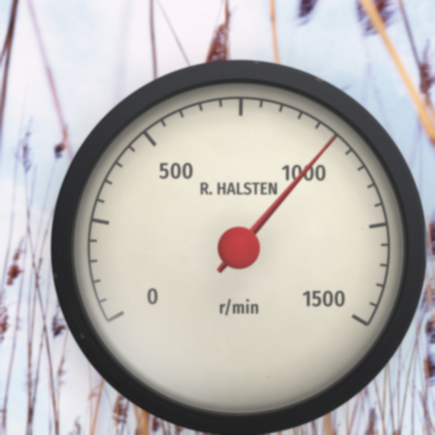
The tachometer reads 1000 rpm
